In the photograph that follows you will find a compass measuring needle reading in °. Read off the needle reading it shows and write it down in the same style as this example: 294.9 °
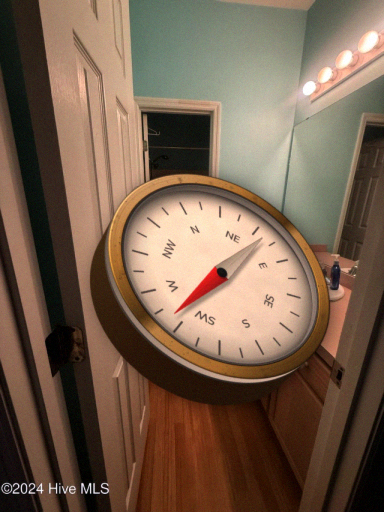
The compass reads 247.5 °
